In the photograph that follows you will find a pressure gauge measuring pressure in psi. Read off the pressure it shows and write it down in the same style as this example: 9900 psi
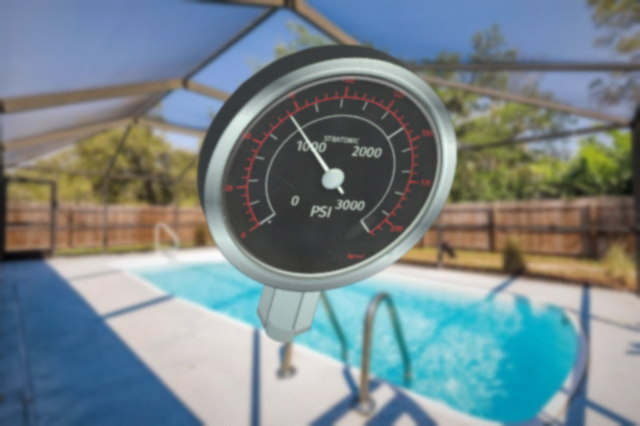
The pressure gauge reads 1000 psi
